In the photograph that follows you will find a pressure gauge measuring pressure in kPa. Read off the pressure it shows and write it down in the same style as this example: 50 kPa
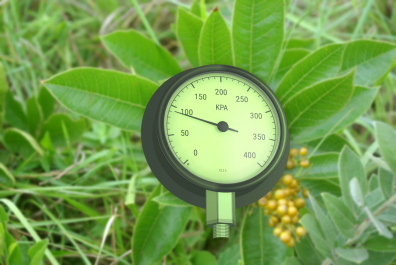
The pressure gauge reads 90 kPa
